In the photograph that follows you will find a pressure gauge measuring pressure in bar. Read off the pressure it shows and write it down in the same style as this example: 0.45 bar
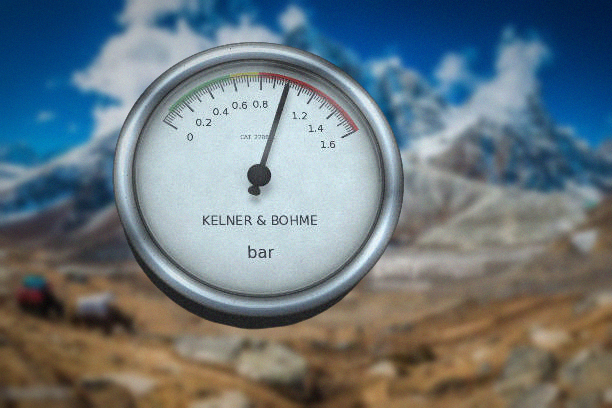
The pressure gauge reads 1 bar
